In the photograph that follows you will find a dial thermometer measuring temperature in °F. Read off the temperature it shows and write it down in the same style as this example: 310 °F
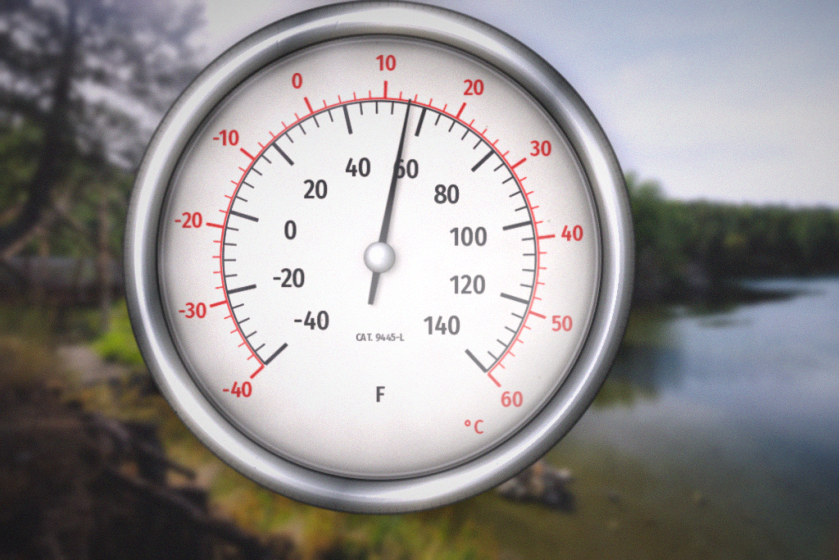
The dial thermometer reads 56 °F
